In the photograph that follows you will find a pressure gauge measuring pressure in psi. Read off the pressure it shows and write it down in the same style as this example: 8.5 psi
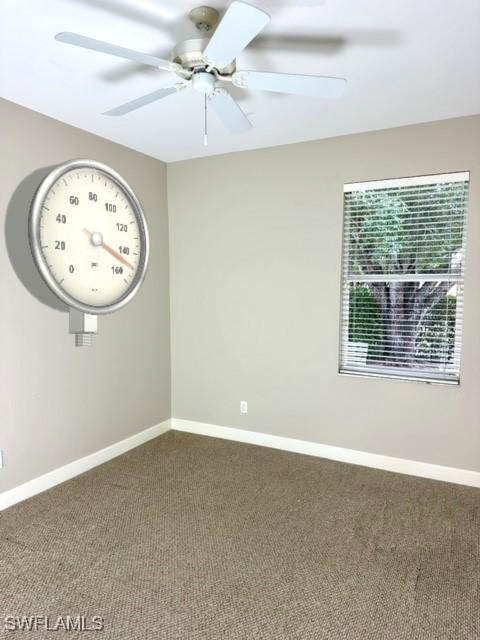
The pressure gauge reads 150 psi
